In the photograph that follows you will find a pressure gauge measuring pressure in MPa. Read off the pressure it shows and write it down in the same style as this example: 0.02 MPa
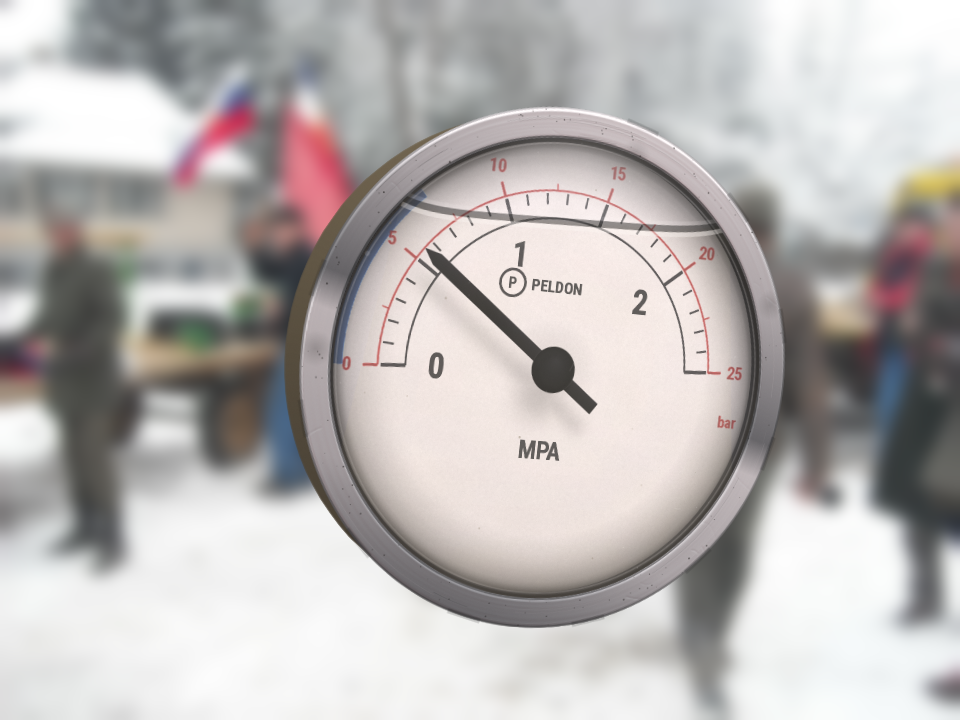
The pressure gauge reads 0.55 MPa
